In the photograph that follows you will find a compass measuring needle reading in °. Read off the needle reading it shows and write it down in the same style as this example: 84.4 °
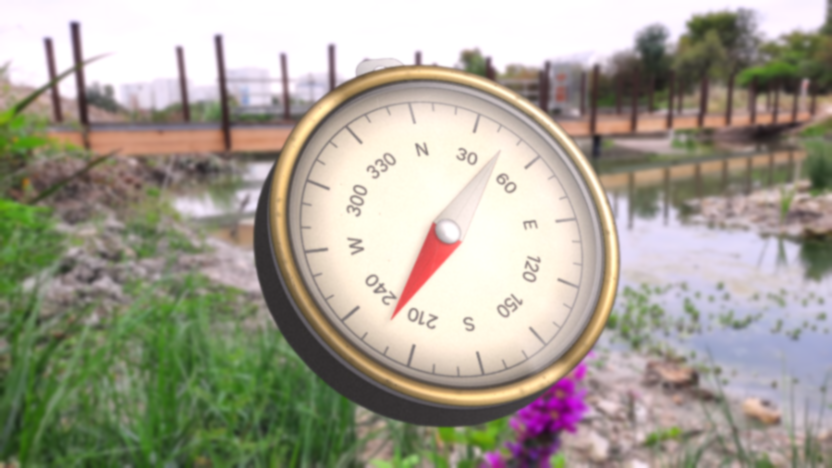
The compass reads 225 °
